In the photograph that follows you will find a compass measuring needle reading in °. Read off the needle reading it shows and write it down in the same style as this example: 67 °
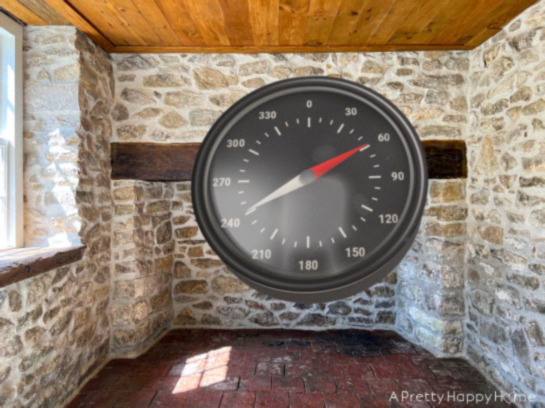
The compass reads 60 °
